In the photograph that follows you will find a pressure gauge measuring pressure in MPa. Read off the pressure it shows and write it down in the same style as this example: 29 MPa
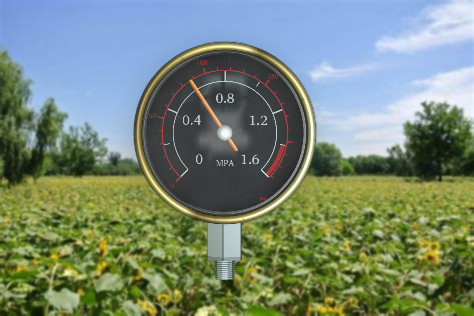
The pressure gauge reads 0.6 MPa
